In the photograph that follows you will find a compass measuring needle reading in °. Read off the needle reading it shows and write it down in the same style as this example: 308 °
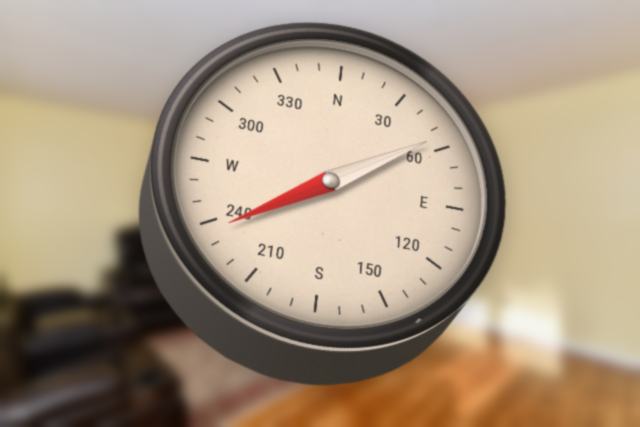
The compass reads 235 °
